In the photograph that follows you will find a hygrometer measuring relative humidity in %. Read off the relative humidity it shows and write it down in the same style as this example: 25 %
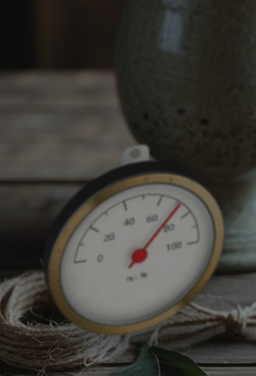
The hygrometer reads 70 %
